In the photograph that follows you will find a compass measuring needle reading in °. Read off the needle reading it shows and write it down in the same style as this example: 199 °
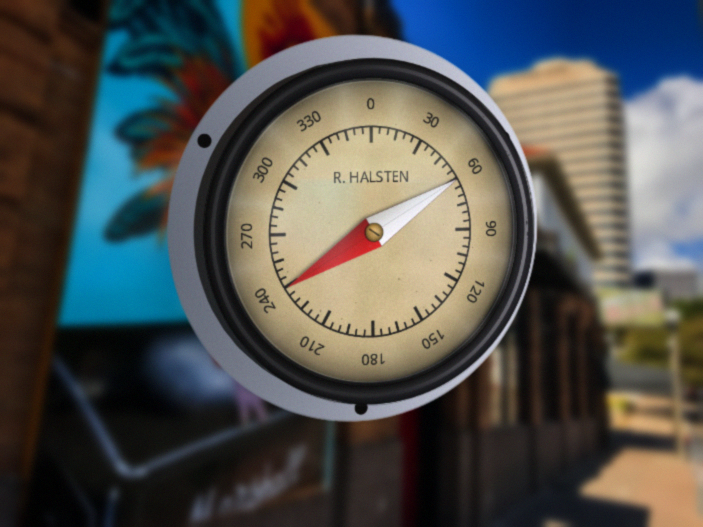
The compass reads 240 °
